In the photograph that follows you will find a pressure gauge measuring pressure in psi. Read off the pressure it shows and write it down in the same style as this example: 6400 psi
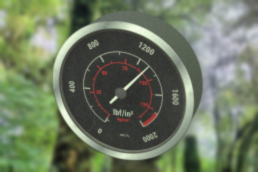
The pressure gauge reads 1300 psi
